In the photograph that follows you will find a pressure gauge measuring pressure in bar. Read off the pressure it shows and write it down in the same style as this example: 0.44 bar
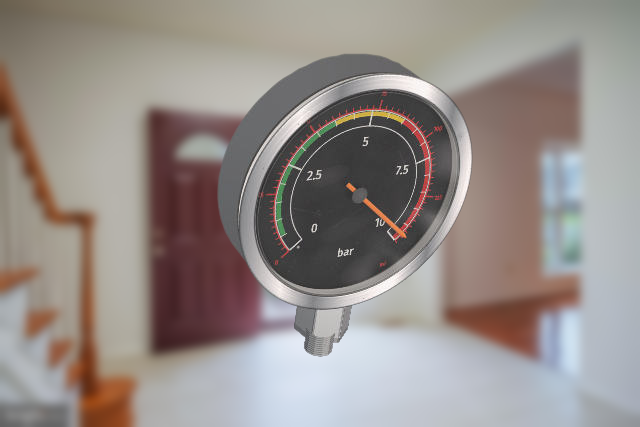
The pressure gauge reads 9.75 bar
